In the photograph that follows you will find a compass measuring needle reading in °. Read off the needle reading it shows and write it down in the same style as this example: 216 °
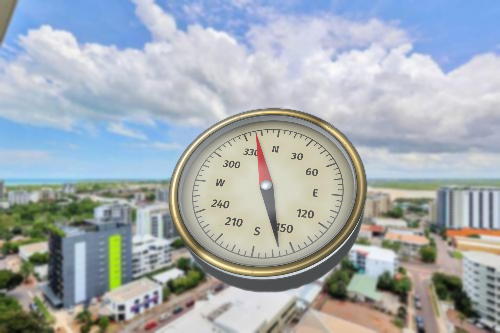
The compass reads 340 °
